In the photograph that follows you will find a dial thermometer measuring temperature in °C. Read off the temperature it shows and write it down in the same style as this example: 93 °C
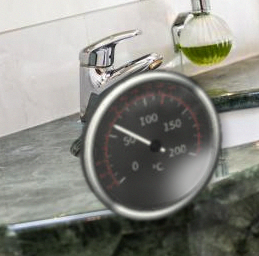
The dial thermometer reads 60 °C
